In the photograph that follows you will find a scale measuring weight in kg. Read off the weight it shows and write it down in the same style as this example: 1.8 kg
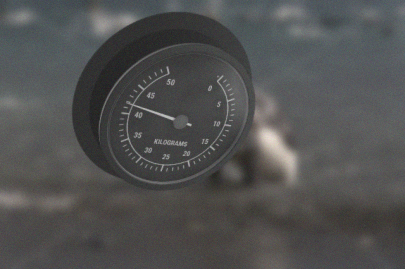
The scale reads 42 kg
